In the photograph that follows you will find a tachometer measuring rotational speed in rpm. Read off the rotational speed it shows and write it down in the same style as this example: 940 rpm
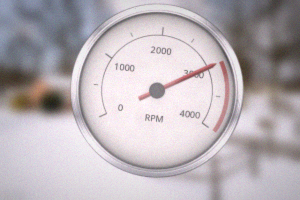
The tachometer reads 3000 rpm
